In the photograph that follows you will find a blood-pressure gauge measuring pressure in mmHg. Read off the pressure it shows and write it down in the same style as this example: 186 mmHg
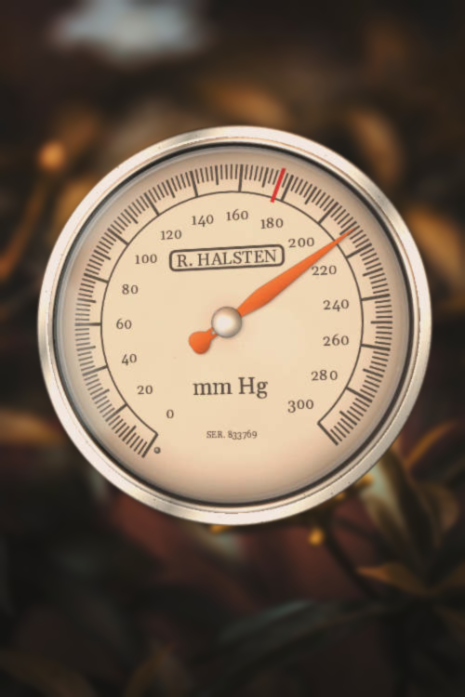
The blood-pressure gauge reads 212 mmHg
